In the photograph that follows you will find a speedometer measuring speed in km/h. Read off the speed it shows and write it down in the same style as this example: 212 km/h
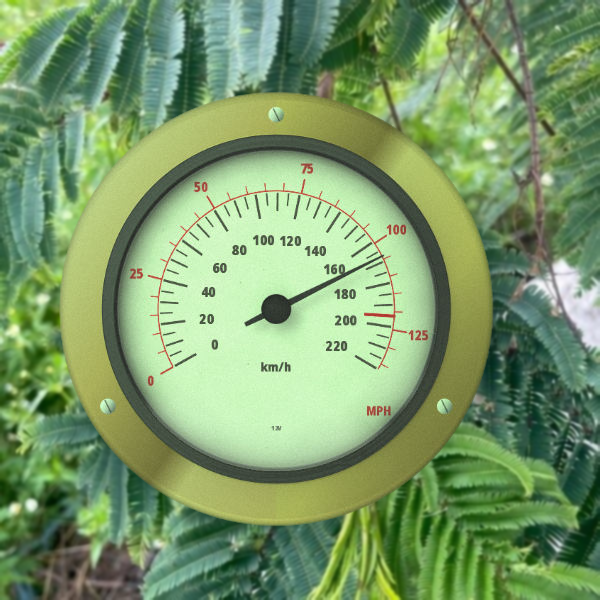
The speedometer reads 167.5 km/h
